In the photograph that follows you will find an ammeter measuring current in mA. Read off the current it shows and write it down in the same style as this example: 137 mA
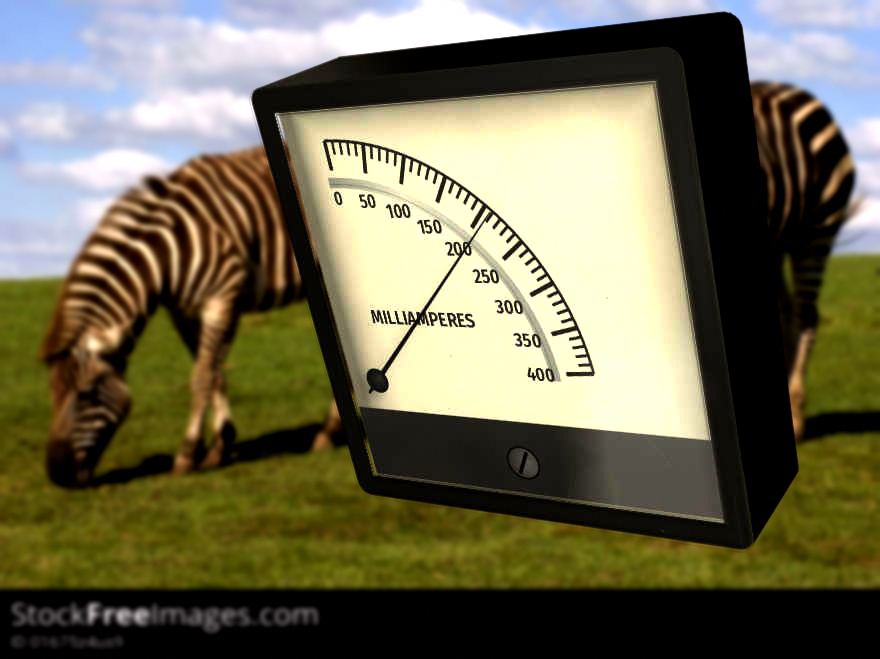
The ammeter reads 210 mA
